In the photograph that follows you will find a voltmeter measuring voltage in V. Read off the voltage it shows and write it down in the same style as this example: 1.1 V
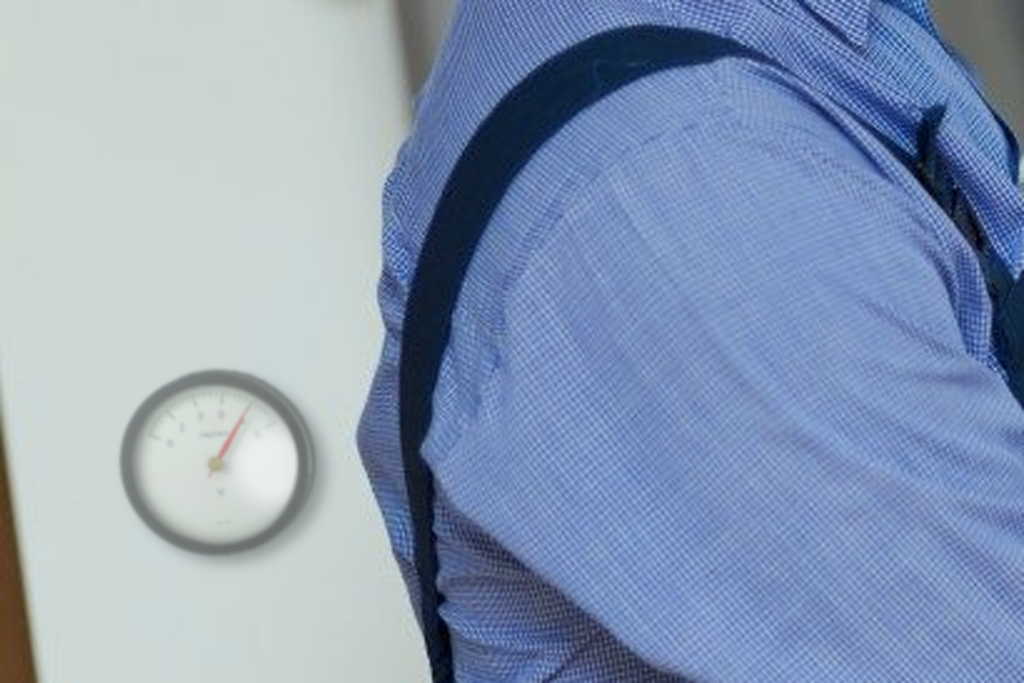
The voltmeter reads 4 V
